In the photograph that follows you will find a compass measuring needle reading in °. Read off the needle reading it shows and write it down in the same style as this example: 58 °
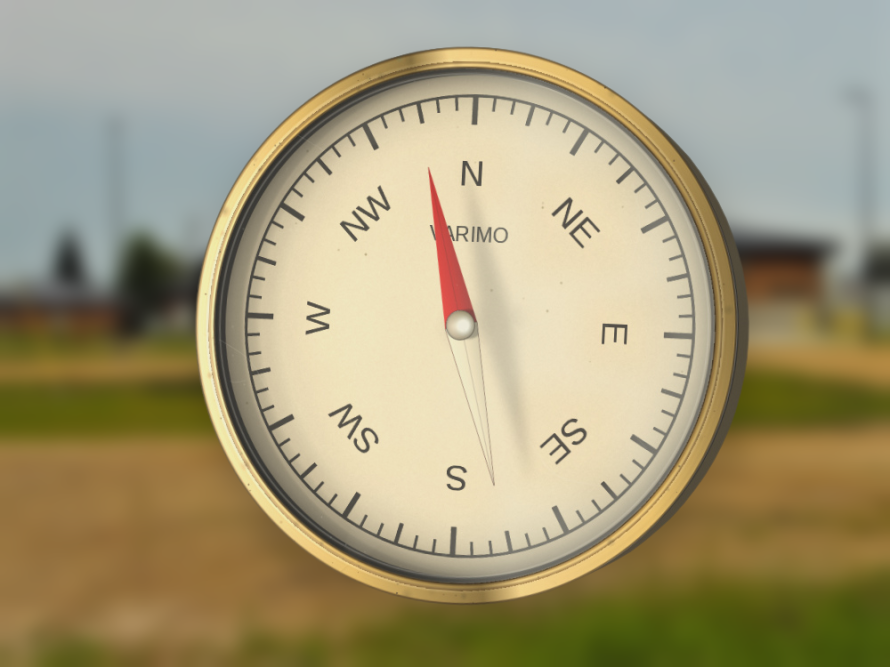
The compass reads 345 °
